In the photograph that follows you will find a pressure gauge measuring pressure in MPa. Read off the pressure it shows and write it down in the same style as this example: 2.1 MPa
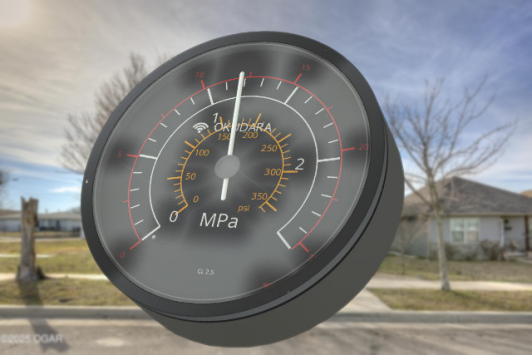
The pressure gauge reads 1.2 MPa
